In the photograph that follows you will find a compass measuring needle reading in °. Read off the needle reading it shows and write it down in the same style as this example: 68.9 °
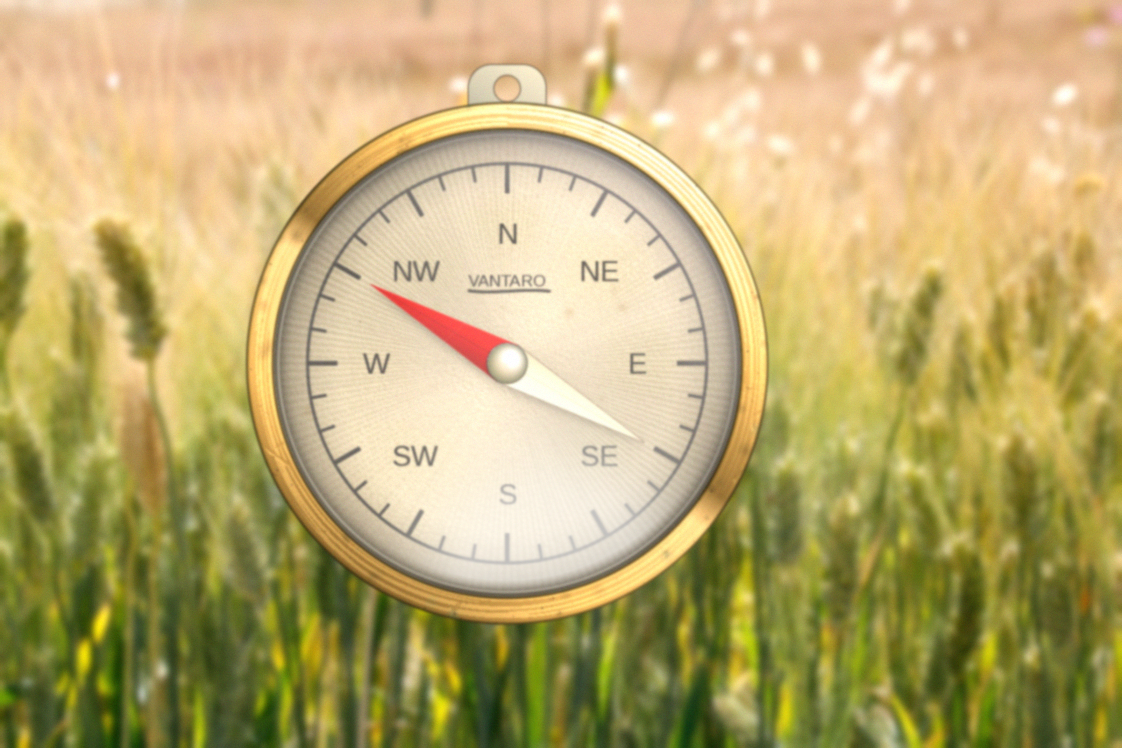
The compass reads 300 °
